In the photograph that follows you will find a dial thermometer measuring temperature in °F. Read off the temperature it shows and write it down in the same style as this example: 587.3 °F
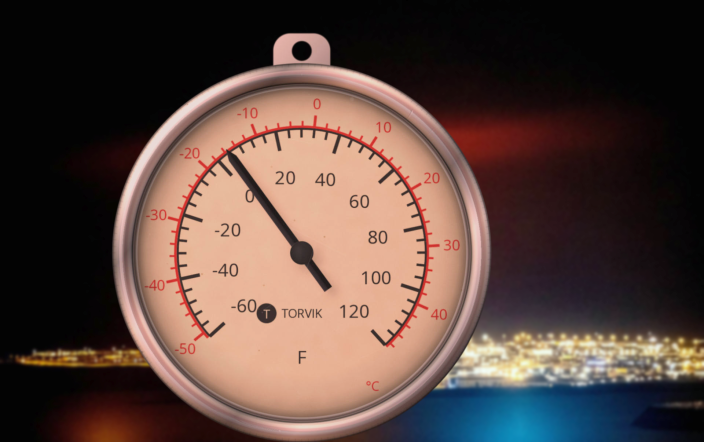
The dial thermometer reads 4 °F
